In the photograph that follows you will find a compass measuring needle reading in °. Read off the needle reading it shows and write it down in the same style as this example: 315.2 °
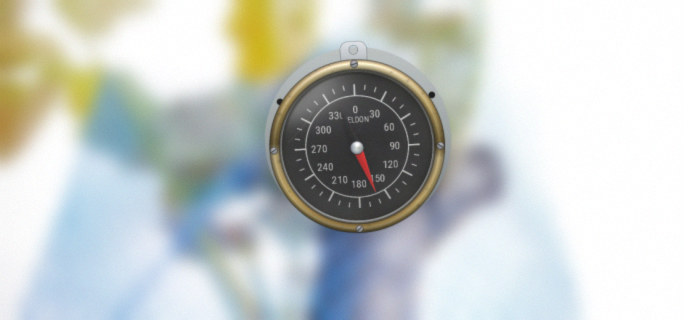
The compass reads 160 °
